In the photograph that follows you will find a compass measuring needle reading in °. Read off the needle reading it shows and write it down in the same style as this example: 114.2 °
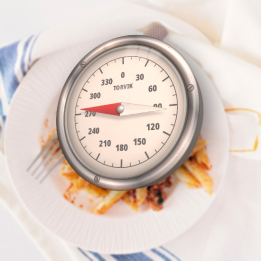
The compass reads 275 °
